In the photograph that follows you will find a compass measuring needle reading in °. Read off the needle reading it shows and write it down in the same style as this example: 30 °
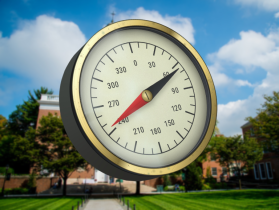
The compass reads 245 °
